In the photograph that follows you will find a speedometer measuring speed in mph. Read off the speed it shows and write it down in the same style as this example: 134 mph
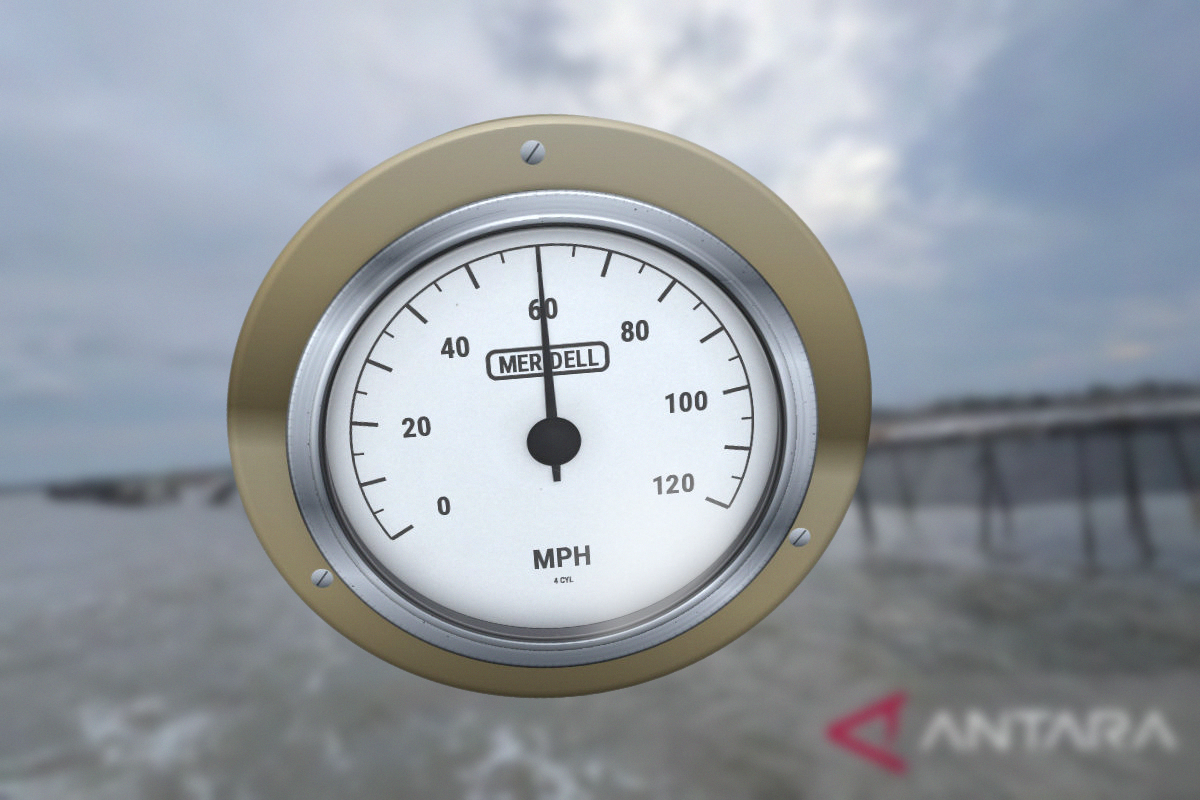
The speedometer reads 60 mph
